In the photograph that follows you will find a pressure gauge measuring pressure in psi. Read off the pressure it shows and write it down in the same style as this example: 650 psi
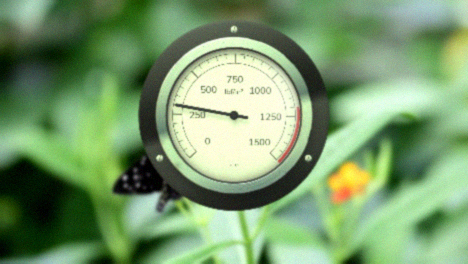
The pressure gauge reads 300 psi
